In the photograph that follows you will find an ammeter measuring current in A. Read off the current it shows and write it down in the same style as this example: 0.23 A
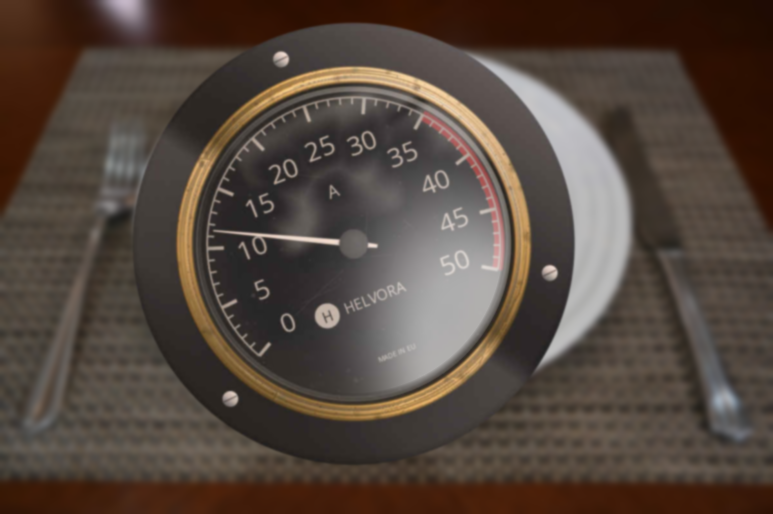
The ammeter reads 11.5 A
